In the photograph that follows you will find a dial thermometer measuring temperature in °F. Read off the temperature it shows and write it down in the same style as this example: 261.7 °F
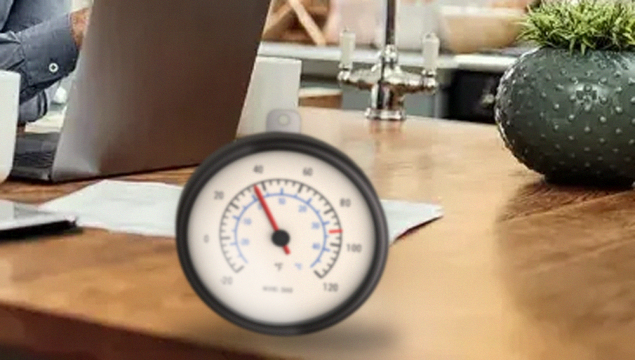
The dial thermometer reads 36 °F
